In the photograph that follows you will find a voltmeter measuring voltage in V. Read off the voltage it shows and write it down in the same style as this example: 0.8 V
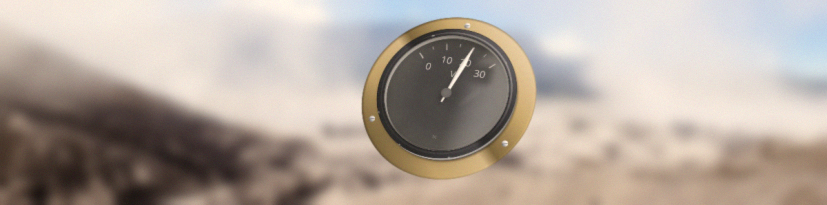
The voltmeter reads 20 V
